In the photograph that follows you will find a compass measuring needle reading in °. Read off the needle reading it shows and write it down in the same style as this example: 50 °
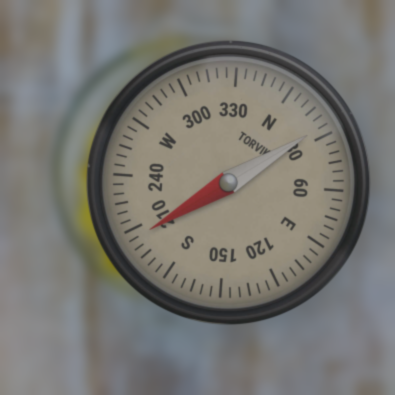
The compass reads 205 °
